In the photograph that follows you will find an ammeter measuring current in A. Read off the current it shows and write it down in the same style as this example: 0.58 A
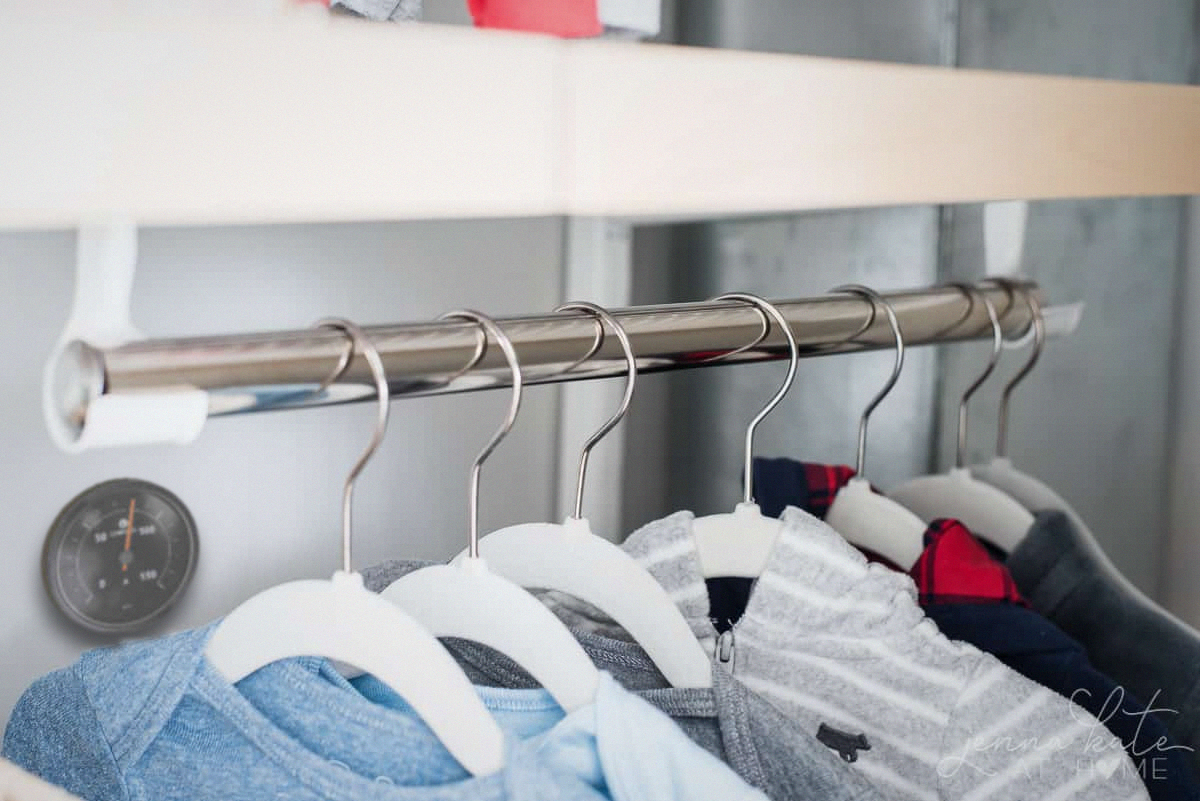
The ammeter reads 80 A
